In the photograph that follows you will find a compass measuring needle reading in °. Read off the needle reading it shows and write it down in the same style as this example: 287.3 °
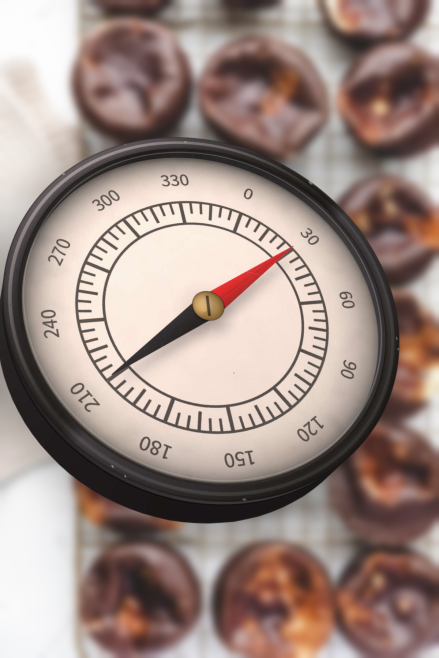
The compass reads 30 °
